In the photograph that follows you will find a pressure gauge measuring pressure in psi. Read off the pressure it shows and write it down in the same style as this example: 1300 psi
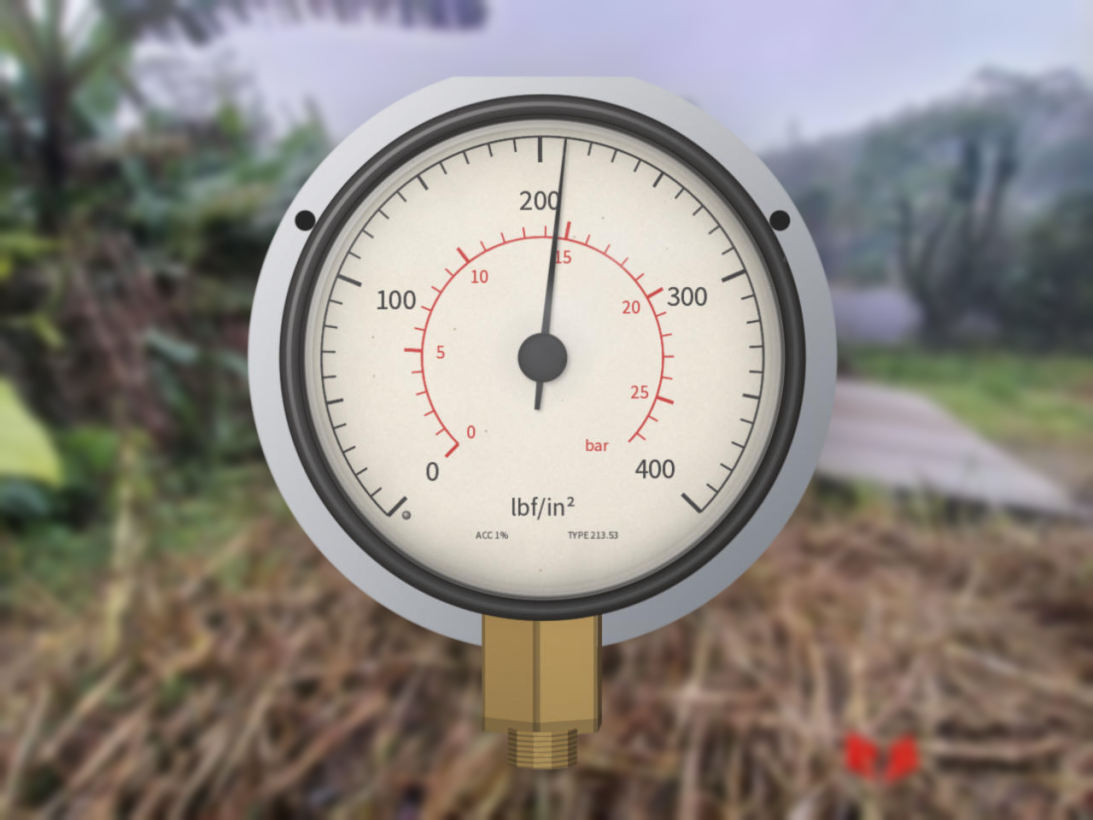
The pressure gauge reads 210 psi
